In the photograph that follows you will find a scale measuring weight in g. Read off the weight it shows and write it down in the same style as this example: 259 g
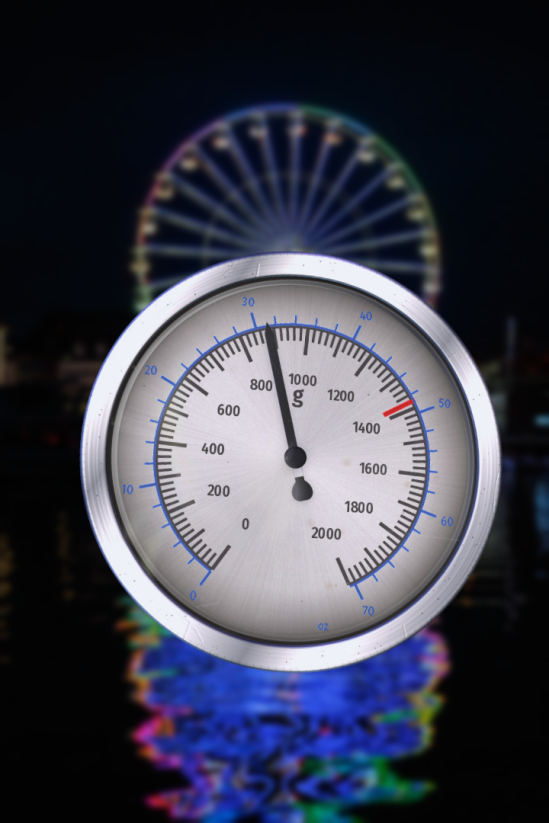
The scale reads 880 g
